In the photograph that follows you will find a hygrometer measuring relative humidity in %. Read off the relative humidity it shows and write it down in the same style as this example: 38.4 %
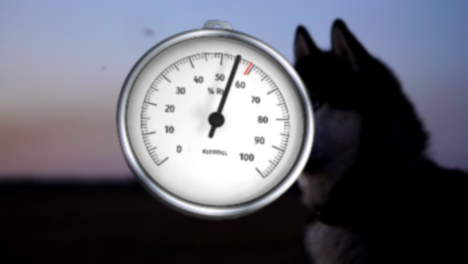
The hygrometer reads 55 %
